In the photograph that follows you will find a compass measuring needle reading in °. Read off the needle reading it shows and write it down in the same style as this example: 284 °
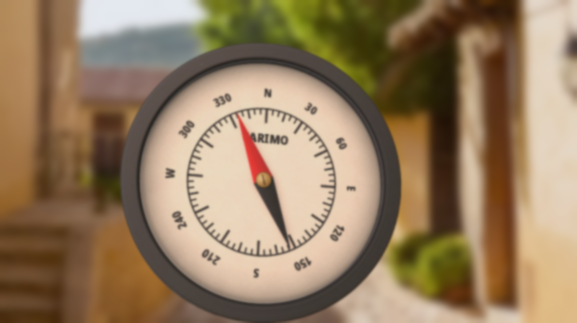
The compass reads 335 °
